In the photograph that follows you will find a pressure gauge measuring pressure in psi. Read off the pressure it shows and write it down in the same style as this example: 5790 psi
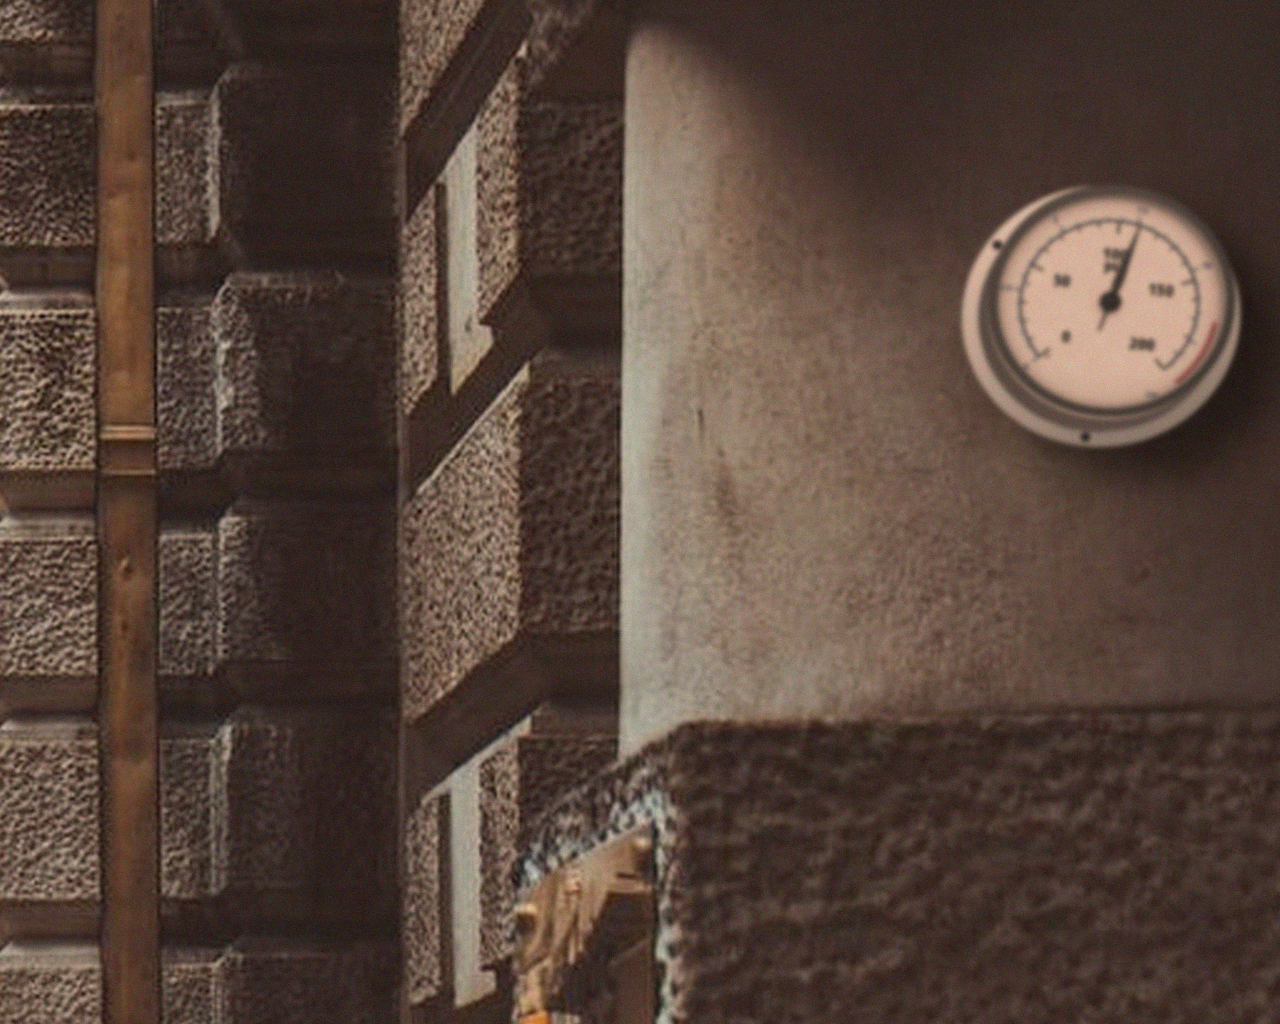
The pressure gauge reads 110 psi
